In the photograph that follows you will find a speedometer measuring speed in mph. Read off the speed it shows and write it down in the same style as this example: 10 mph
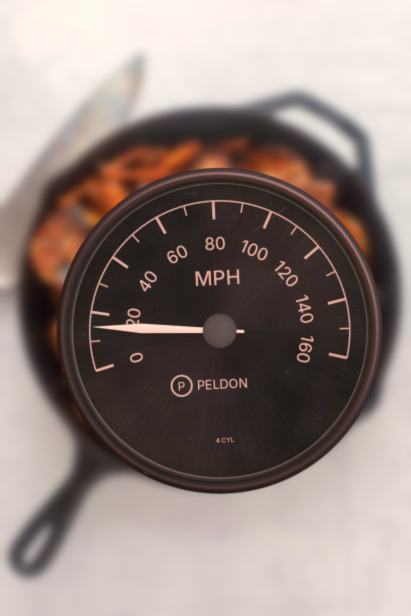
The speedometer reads 15 mph
